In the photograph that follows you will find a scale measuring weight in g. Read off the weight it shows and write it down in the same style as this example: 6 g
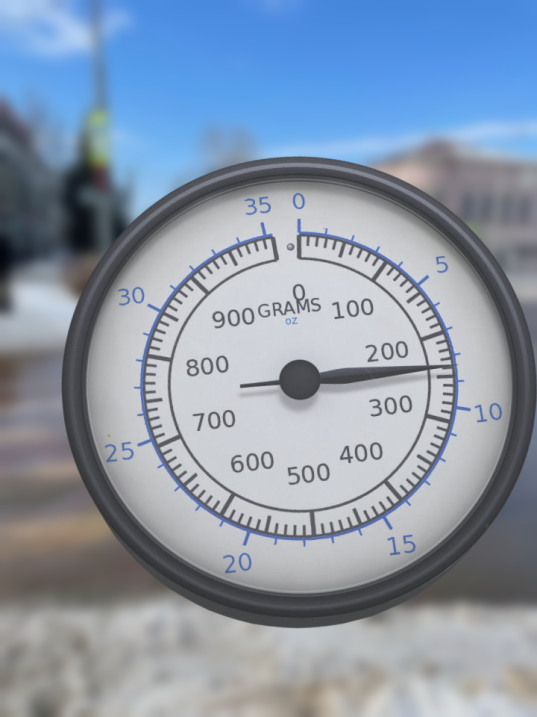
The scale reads 240 g
